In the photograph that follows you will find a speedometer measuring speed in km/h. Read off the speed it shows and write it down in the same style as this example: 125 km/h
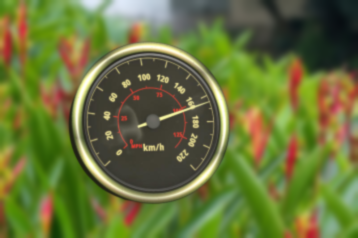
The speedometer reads 165 km/h
